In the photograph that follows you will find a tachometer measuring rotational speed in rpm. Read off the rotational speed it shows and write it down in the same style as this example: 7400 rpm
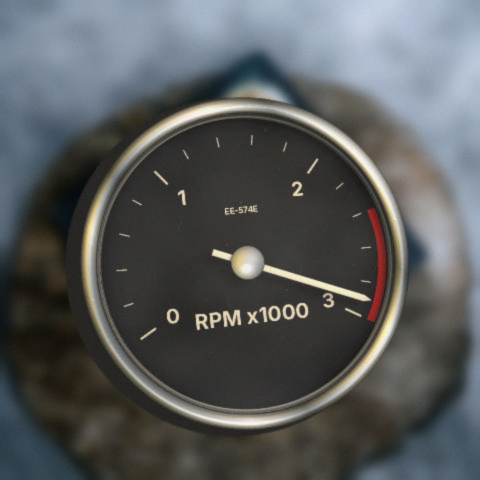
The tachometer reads 2900 rpm
